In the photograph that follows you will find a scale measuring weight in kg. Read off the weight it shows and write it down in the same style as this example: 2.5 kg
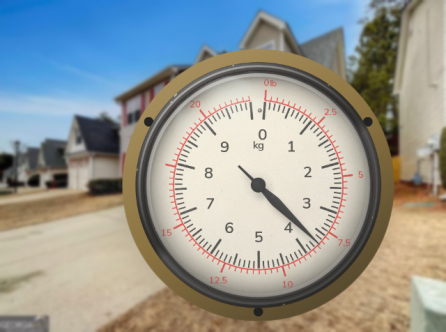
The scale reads 3.7 kg
